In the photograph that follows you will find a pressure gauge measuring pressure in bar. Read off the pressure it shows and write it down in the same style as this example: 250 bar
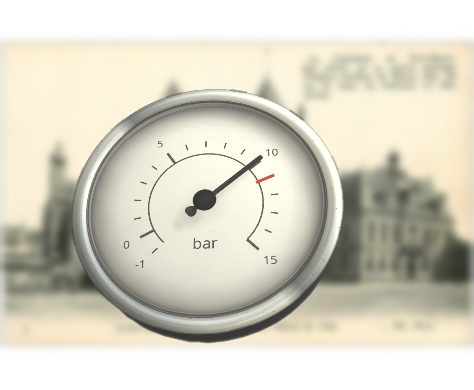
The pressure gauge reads 10 bar
